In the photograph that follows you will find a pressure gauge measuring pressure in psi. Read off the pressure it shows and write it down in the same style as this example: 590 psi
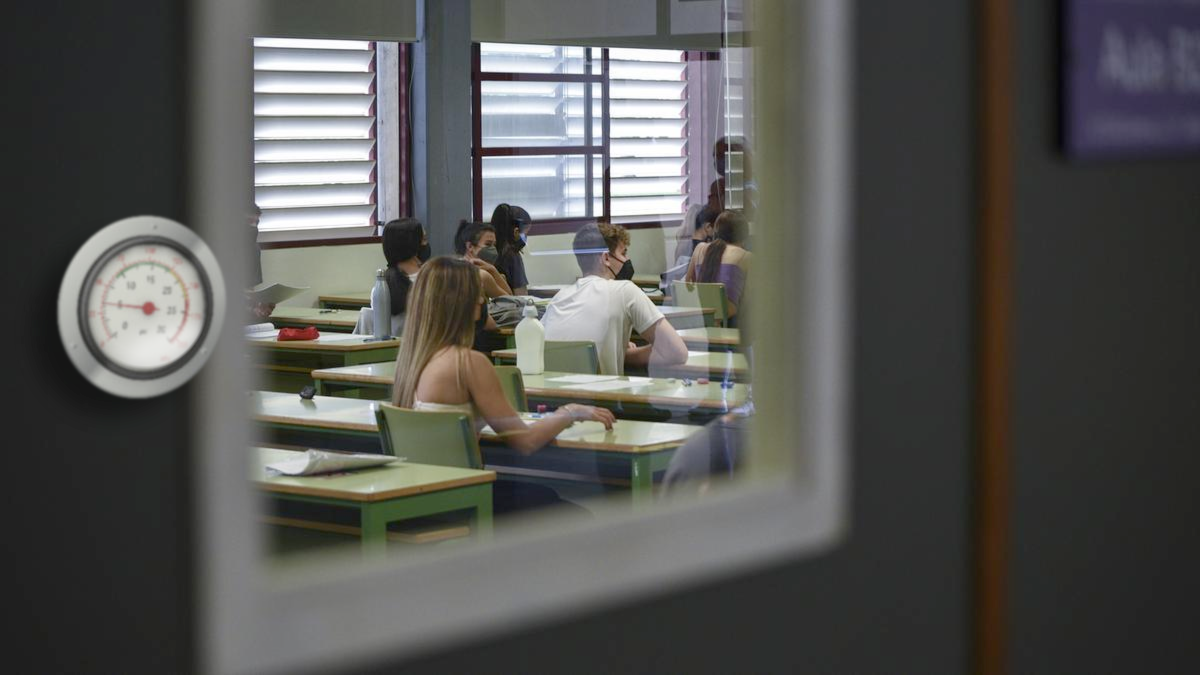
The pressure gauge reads 5 psi
